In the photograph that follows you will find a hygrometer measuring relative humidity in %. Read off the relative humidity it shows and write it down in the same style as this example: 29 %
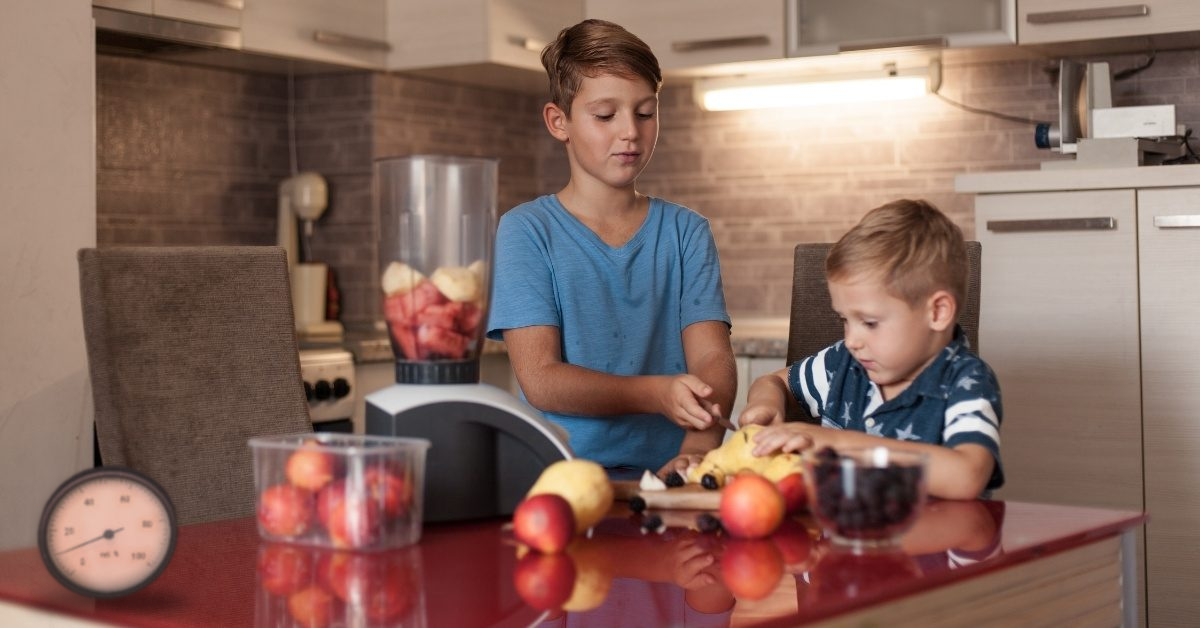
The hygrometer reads 10 %
